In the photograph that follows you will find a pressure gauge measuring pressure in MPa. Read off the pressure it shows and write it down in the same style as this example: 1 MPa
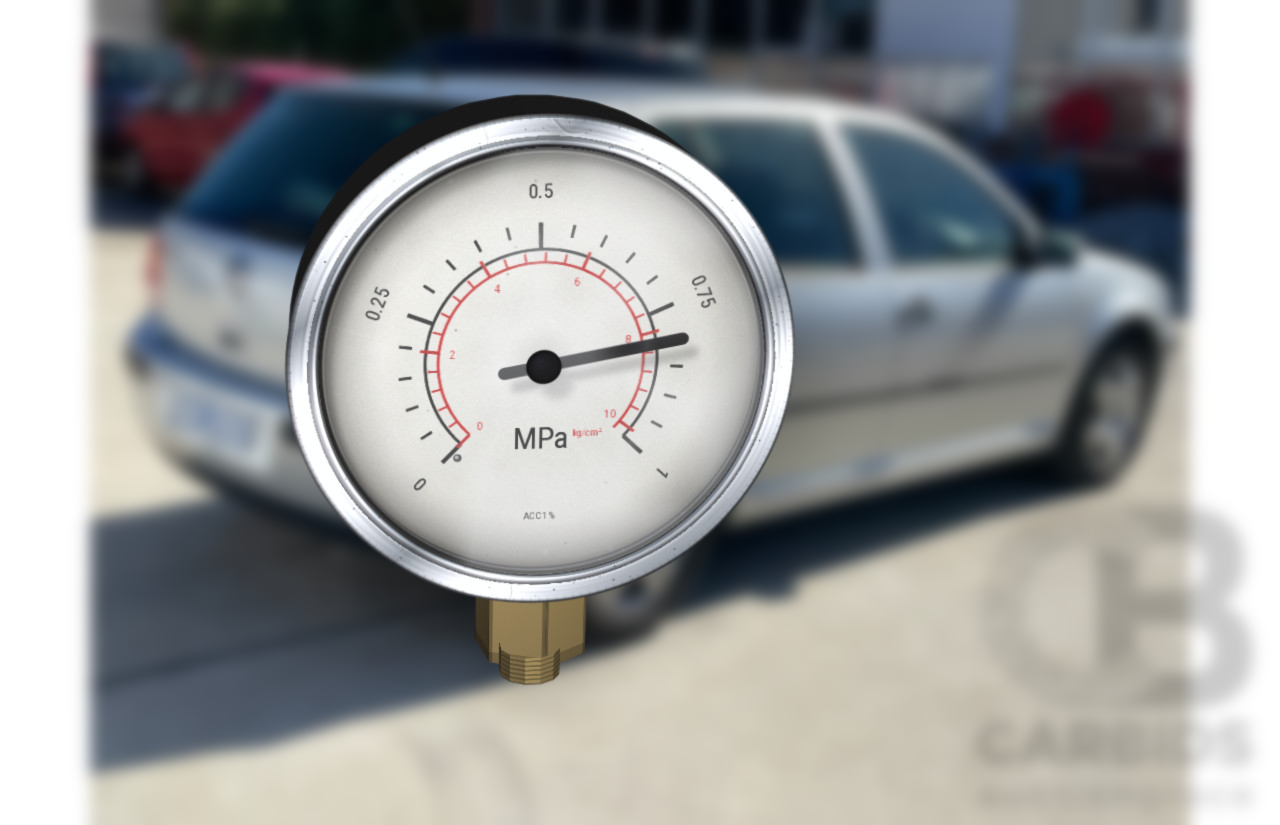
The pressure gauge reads 0.8 MPa
